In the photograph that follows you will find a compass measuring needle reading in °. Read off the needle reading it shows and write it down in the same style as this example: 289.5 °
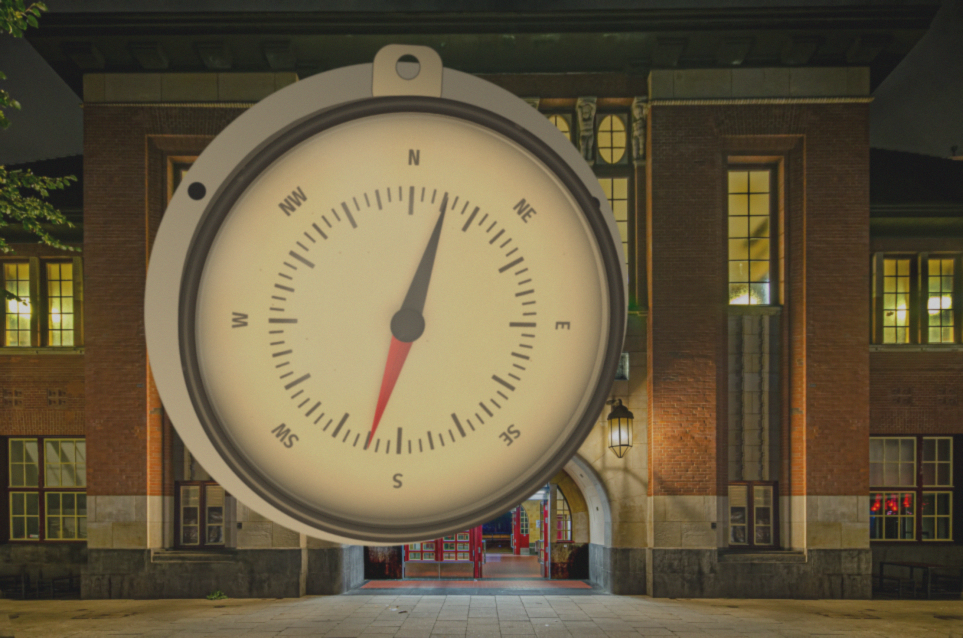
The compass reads 195 °
